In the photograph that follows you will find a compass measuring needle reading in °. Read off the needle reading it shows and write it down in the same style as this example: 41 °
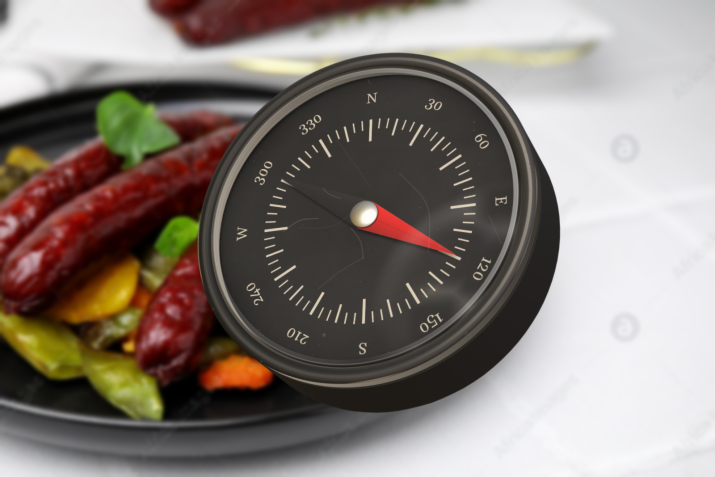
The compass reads 120 °
